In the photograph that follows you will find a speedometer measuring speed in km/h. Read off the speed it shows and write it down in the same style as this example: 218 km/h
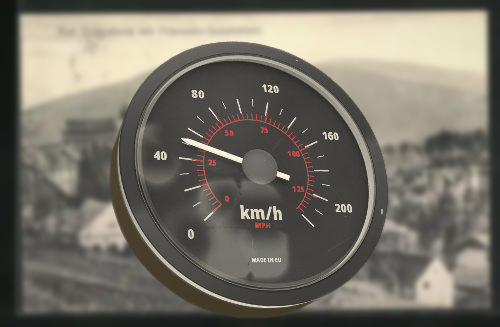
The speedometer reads 50 km/h
